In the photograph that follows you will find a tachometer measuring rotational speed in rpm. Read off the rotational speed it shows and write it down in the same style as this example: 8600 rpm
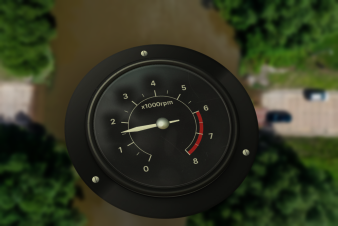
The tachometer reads 1500 rpm
